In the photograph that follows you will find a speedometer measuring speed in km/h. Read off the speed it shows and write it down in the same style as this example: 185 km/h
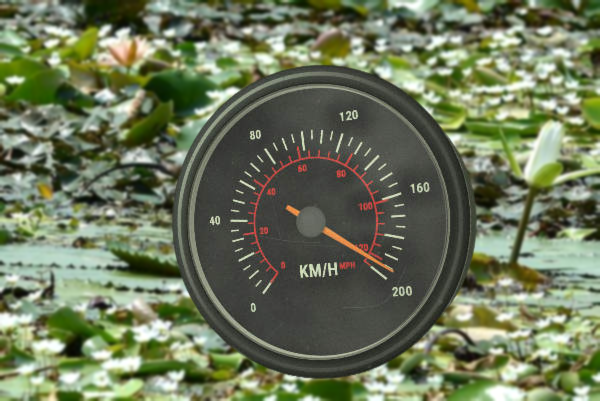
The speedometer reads 195 km/h
